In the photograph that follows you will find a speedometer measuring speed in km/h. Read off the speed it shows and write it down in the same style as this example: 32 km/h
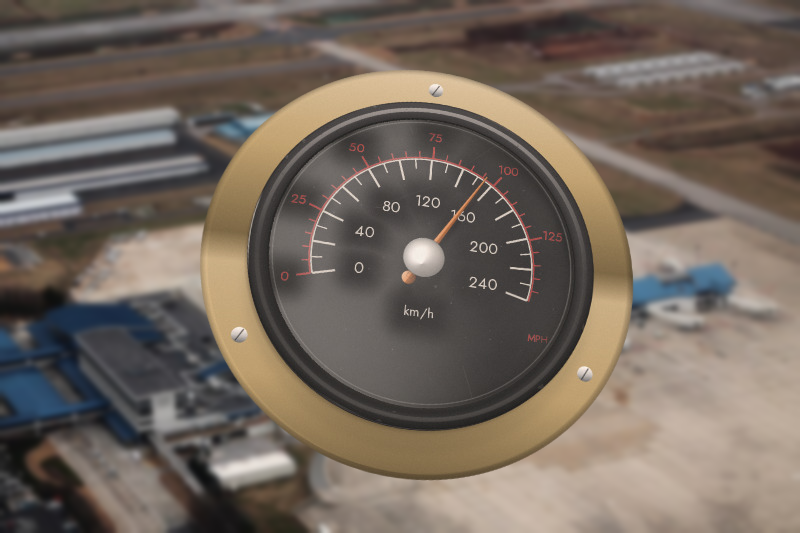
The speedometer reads 155 km/h
